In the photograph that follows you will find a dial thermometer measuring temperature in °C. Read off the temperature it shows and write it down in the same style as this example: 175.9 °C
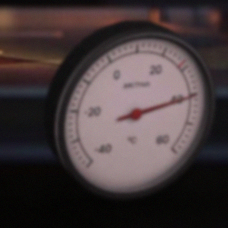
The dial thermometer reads 40 °C
